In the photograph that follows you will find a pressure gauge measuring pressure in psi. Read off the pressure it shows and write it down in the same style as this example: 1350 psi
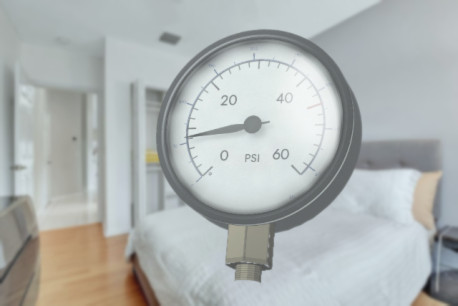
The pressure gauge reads 8 psi
